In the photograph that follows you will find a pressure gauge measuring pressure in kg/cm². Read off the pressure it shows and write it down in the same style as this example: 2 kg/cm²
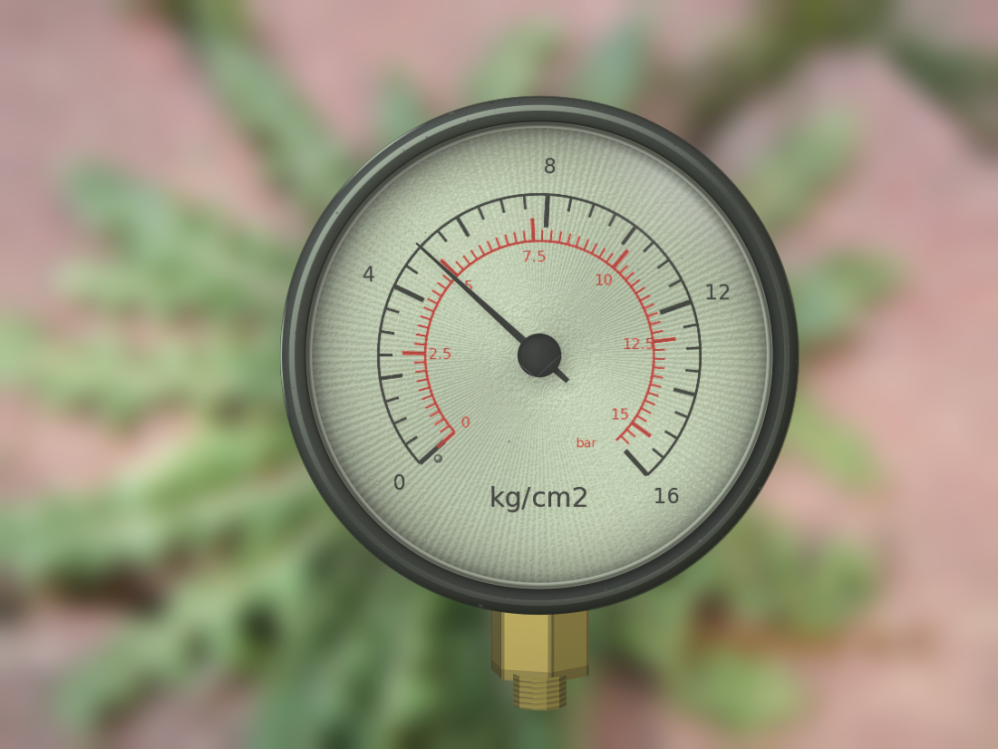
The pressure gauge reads 5 kg/cm²
